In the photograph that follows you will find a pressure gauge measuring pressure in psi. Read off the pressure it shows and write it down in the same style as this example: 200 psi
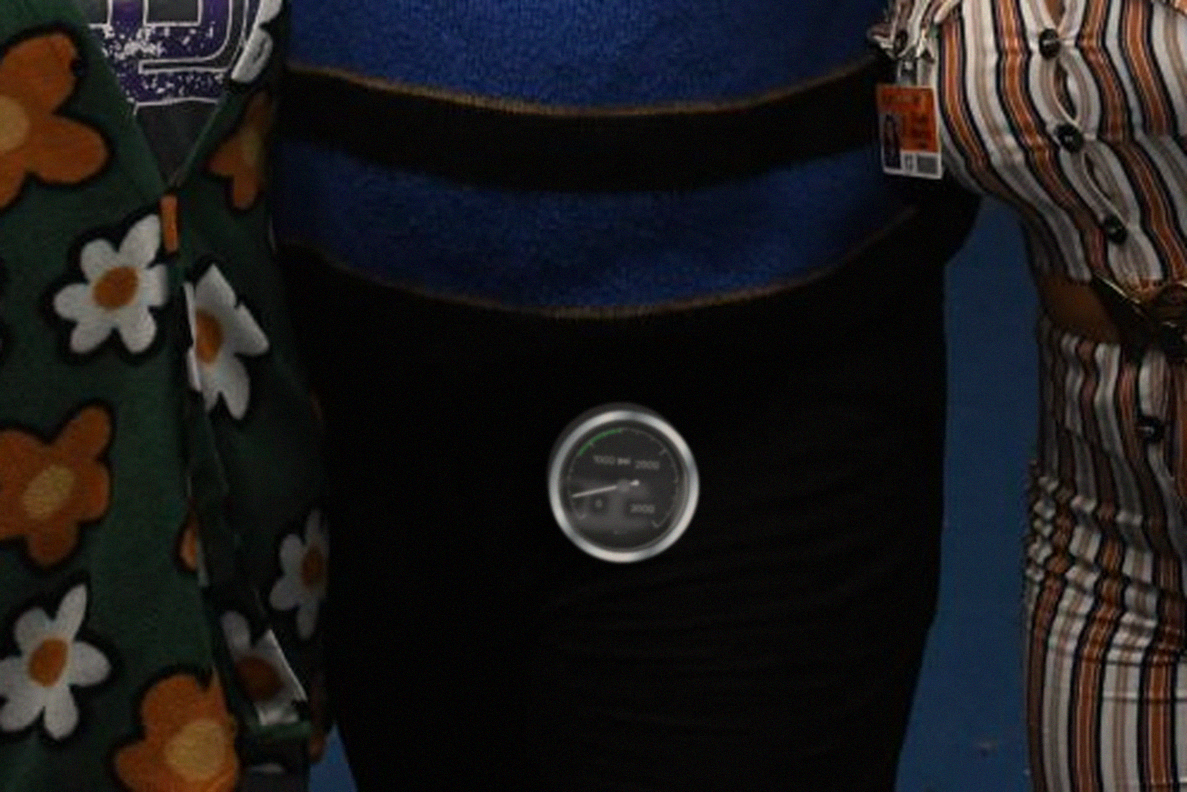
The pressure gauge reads 300 psi
